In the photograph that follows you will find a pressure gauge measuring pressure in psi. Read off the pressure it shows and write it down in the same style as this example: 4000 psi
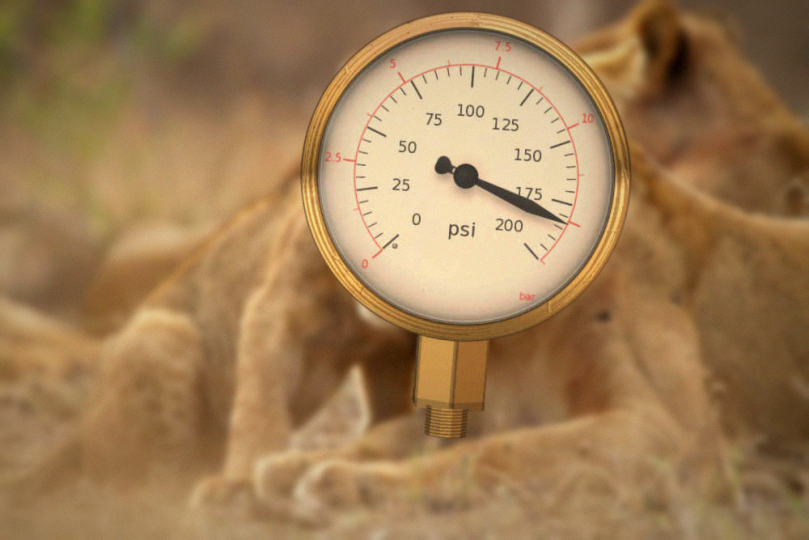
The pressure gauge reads 182.5 psi
